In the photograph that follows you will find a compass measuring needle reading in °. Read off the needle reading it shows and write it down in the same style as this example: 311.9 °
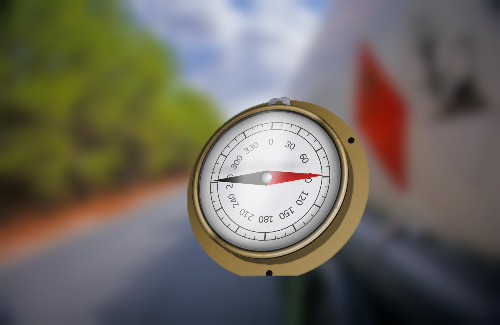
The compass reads 90 °
